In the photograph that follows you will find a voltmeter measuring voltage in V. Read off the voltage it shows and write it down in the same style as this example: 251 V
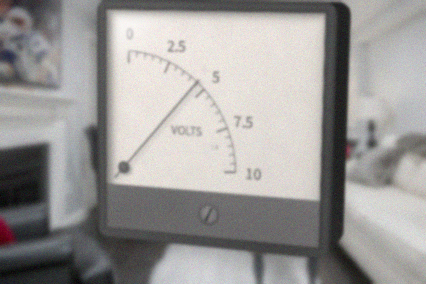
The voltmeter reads 4.5 V
